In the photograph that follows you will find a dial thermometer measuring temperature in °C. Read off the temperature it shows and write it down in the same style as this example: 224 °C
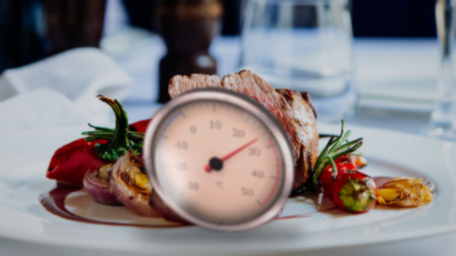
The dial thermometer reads 26 °C
